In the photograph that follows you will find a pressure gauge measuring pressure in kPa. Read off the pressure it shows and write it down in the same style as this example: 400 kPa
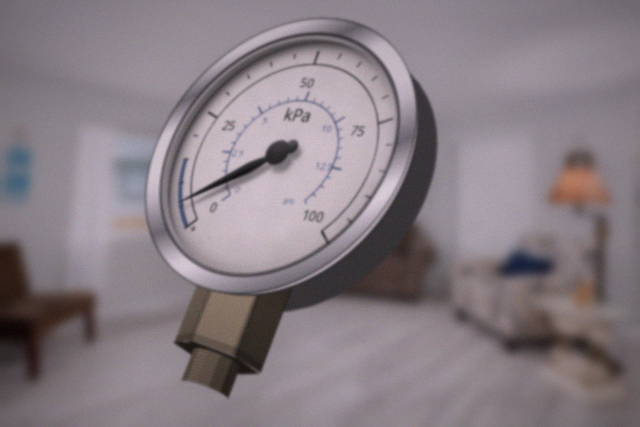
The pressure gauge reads 5 kPa
